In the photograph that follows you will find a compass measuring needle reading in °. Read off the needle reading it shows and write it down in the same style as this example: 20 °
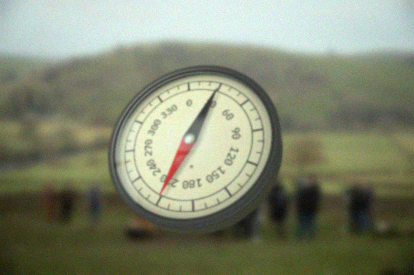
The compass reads 210 °
